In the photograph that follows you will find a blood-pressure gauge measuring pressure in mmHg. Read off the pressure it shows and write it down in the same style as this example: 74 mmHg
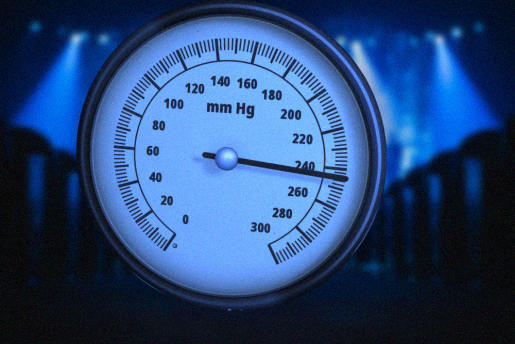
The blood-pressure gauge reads 244 mmHg
